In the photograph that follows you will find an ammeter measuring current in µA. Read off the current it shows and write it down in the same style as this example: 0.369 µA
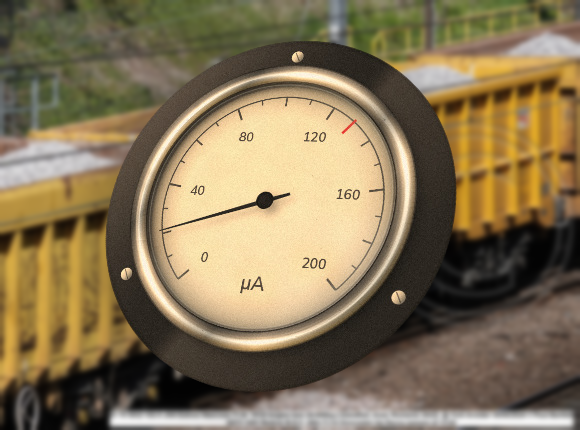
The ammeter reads 20 µA
